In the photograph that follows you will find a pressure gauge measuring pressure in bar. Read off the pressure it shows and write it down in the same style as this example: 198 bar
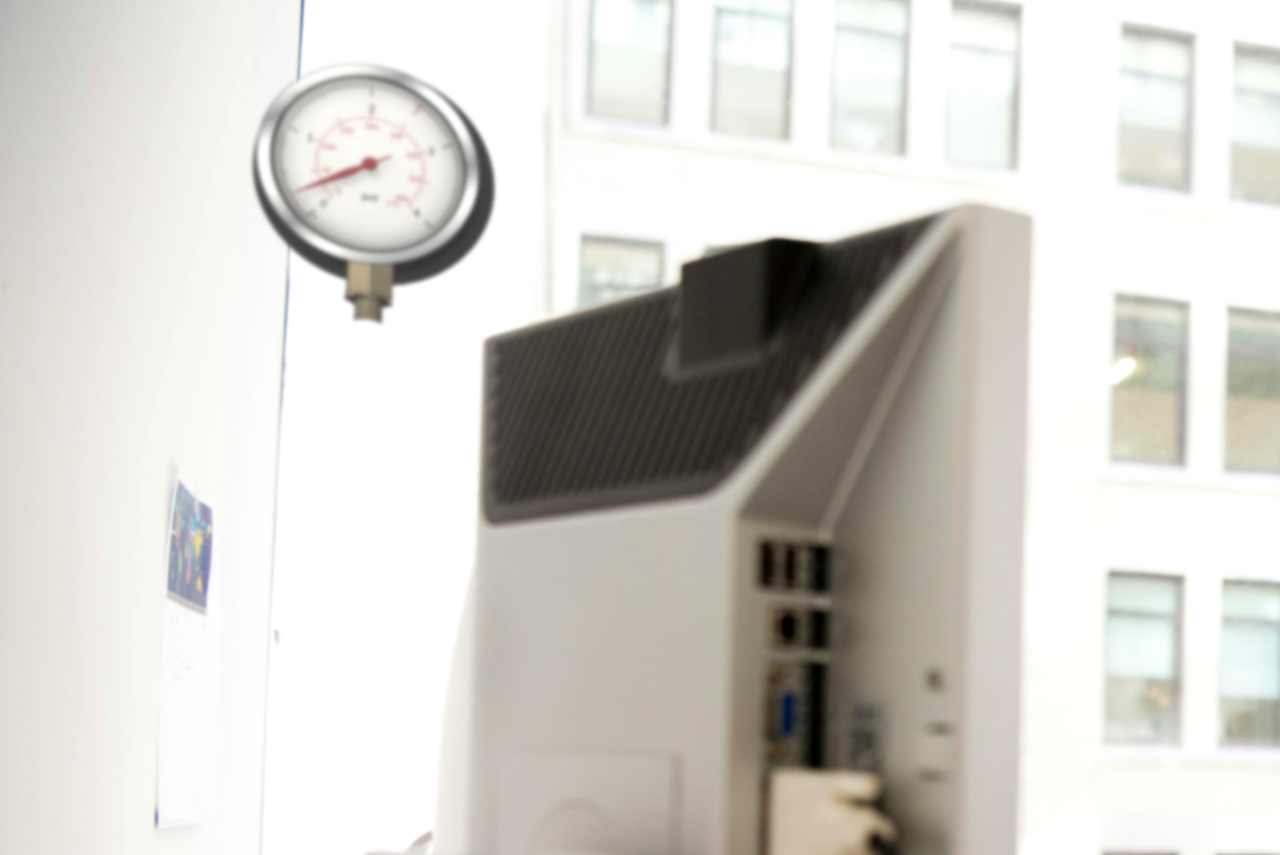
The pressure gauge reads 0.25 bar
